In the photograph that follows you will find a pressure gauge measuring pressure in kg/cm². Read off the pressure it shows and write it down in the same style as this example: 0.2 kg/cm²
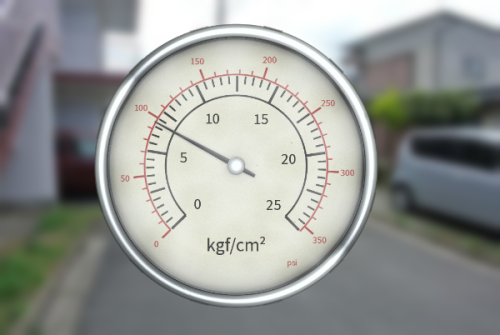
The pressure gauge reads 6.75 kg/cm²
